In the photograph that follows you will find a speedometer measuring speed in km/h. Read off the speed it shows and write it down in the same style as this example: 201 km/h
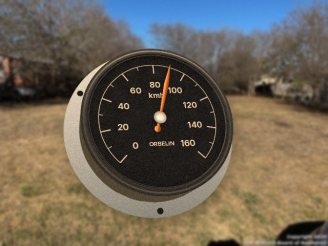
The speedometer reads 90 km/h
